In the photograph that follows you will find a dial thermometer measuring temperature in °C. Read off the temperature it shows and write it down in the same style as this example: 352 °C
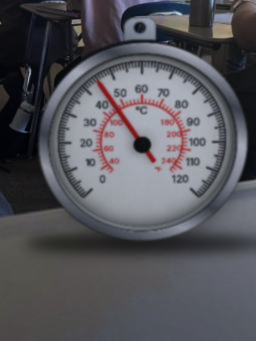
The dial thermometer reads 45 °C
